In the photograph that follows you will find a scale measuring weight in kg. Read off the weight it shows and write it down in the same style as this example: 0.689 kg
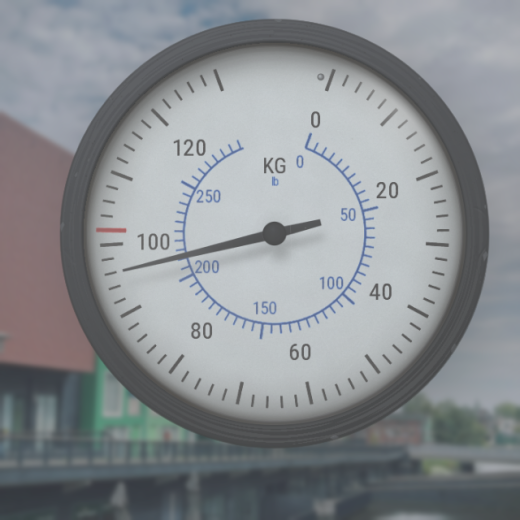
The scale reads 96 kg
